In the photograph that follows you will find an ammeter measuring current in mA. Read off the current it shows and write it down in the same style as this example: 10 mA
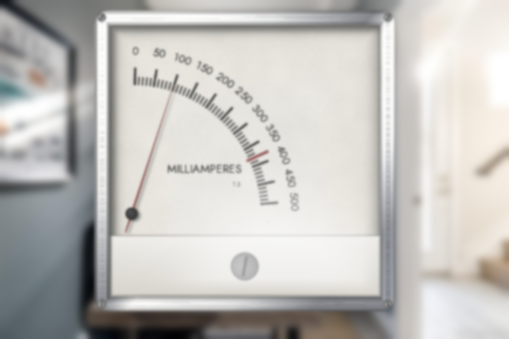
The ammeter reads 100 mA
